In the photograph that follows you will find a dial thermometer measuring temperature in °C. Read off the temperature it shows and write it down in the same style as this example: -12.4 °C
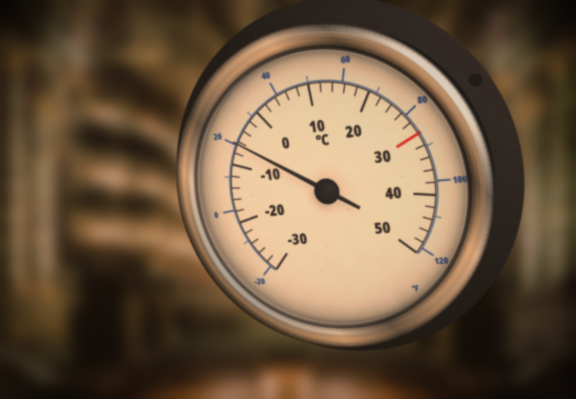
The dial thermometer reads -6 °C
